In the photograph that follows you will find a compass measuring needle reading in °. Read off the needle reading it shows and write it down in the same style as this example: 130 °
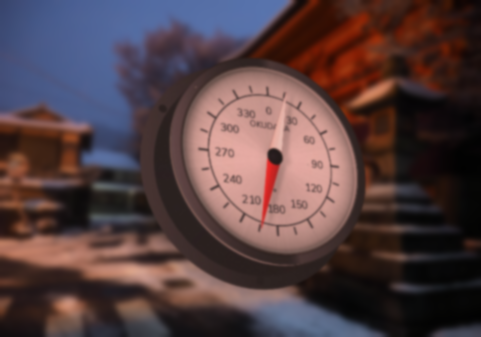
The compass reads 195 °
